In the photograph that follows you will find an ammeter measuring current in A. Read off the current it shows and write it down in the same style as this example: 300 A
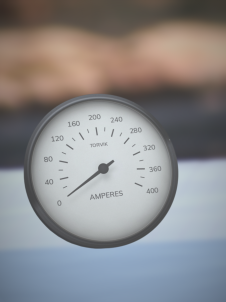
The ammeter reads 0 A
